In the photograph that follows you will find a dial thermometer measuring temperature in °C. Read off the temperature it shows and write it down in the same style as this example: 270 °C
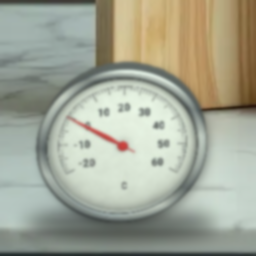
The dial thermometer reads 0 °C
